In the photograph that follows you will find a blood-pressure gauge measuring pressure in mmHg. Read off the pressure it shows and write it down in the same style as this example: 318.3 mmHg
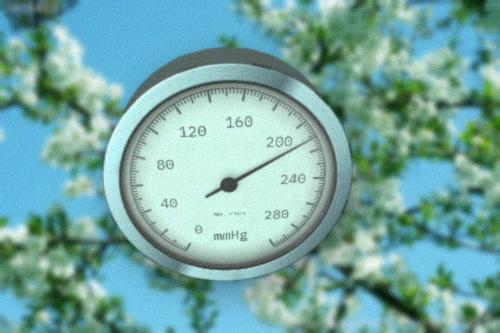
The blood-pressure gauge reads 210 mmHg
